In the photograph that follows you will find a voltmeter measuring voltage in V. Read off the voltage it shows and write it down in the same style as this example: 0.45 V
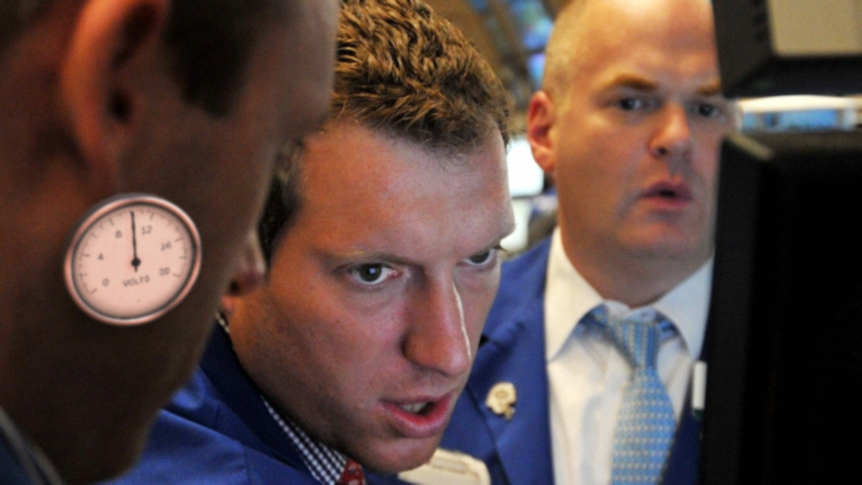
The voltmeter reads 10 V
